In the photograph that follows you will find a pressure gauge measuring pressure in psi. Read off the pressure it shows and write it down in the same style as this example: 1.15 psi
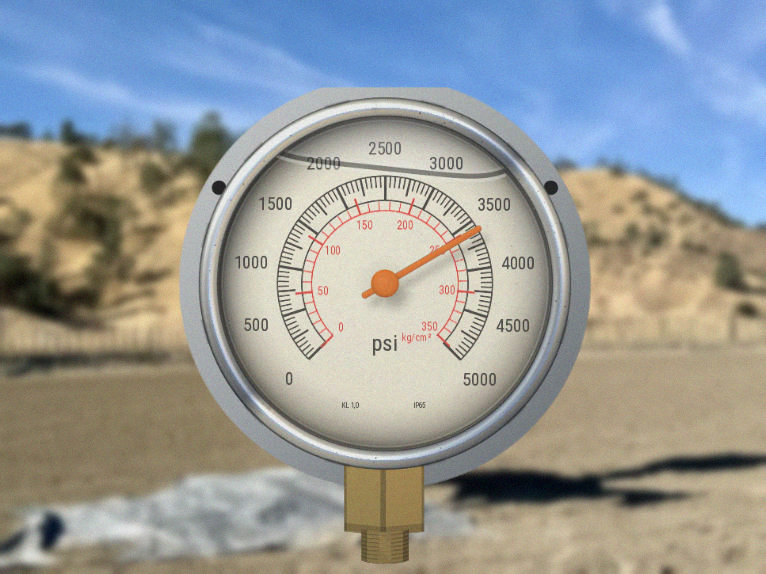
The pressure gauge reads 3600 psi
